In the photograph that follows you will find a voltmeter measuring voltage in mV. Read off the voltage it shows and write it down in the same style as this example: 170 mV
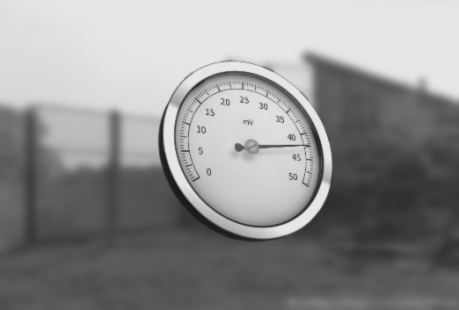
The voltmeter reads 42.5 mV
